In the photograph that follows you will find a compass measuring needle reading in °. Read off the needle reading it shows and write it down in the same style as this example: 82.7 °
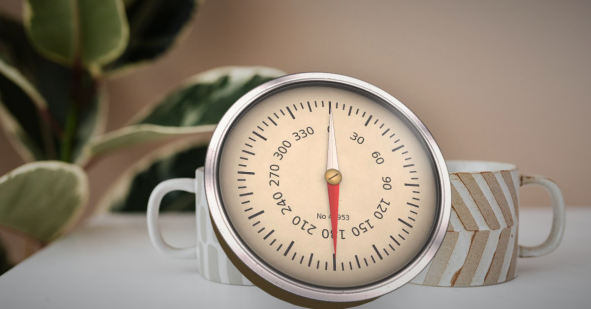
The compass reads 180 °
